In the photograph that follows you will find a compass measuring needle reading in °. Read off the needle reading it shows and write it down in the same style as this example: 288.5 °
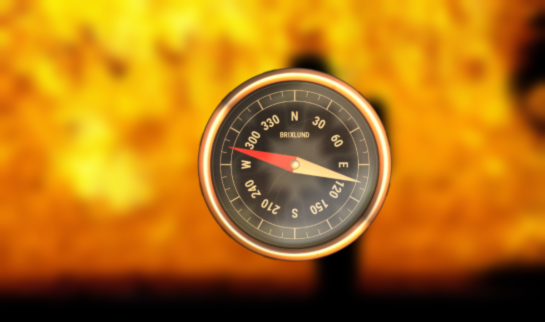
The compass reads 285 °
